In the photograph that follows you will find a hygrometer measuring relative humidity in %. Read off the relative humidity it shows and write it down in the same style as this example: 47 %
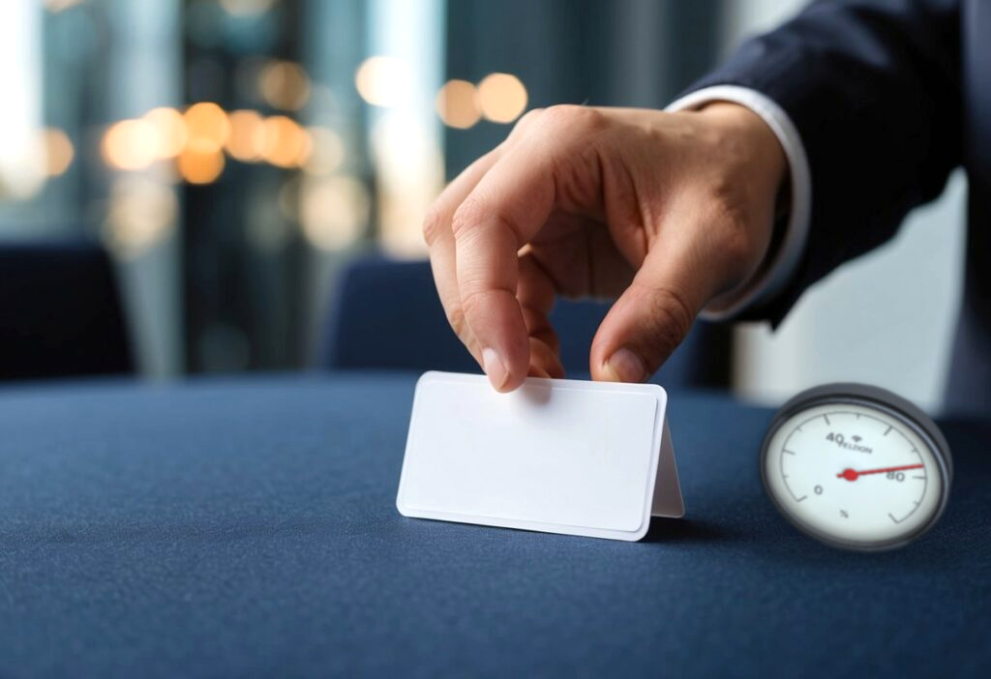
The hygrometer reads 75 %
